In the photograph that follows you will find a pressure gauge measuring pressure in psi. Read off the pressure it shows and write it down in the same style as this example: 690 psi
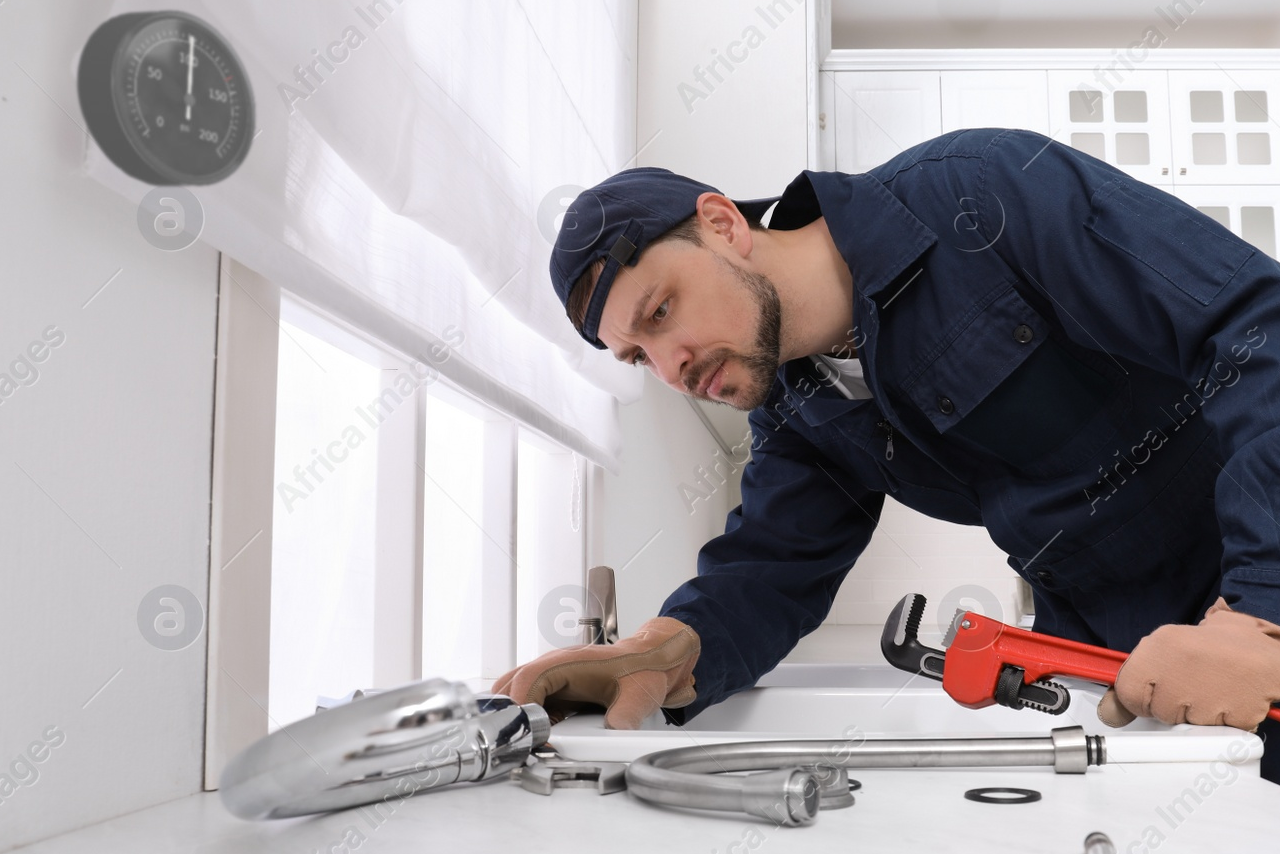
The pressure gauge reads 100 psi
